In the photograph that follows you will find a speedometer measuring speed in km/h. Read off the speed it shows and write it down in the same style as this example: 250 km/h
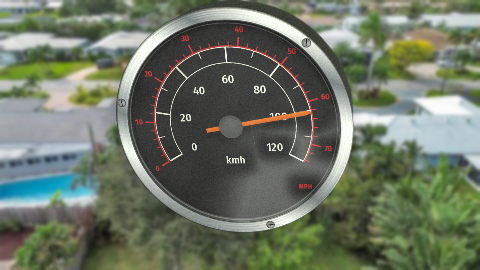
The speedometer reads 100 km/h
